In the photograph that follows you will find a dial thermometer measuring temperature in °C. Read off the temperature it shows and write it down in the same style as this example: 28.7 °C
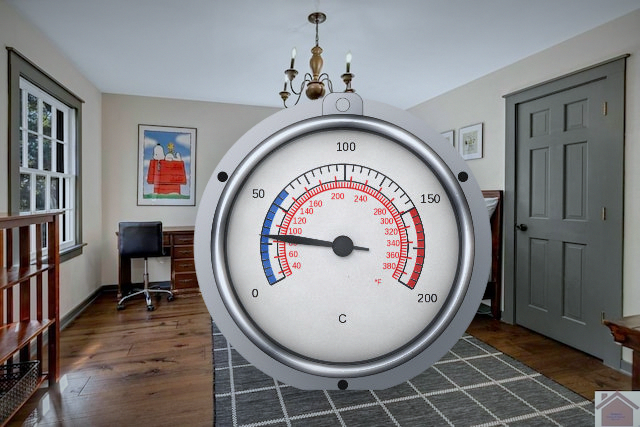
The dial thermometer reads 30 °C
